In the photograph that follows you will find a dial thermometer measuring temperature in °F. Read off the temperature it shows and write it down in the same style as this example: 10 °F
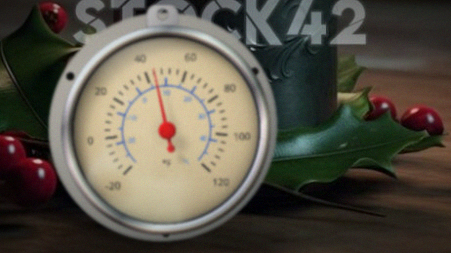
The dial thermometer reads 44 °F
